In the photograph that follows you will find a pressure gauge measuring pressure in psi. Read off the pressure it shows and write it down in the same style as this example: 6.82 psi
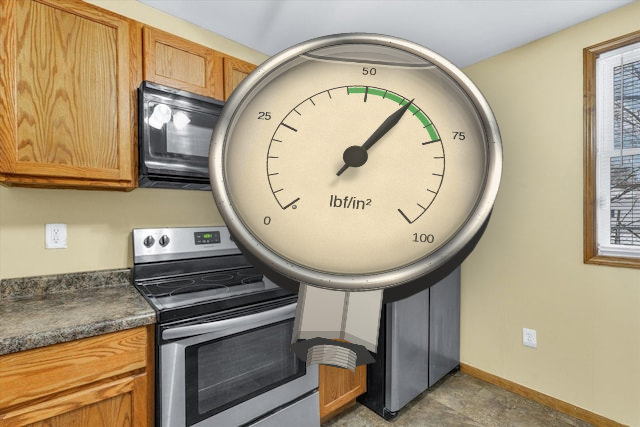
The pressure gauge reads 62.5 psi
